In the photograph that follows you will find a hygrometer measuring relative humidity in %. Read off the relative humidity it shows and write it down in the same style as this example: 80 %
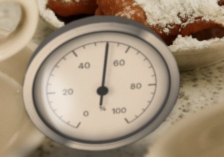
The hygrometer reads 52 %
